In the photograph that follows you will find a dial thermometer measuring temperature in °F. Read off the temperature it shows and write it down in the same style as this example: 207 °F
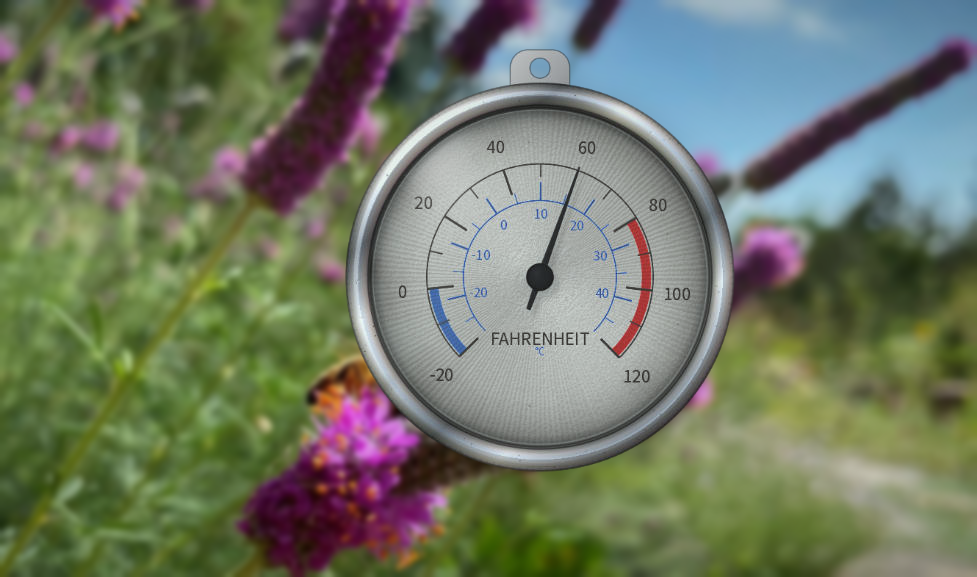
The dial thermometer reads 60 °F
